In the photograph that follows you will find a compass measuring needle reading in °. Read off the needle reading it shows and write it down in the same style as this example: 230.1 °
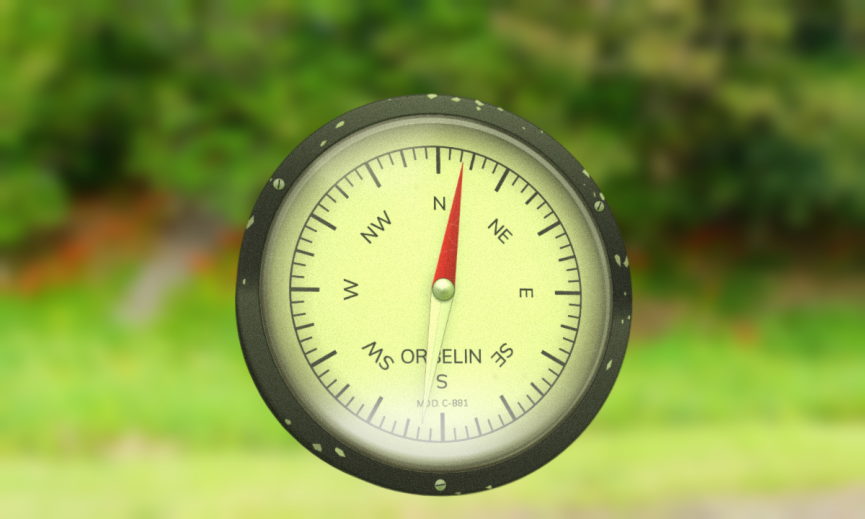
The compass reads 10 °
